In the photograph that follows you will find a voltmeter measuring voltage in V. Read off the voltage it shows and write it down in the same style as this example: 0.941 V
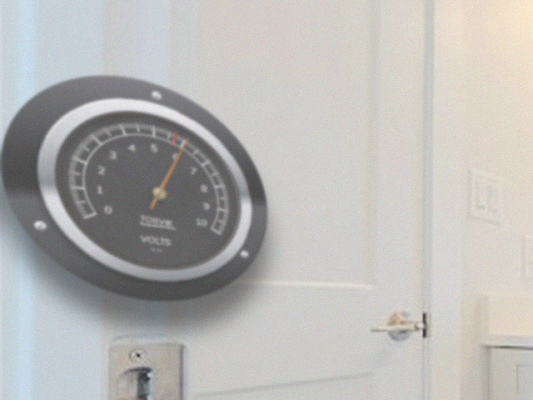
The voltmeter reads 6 V
